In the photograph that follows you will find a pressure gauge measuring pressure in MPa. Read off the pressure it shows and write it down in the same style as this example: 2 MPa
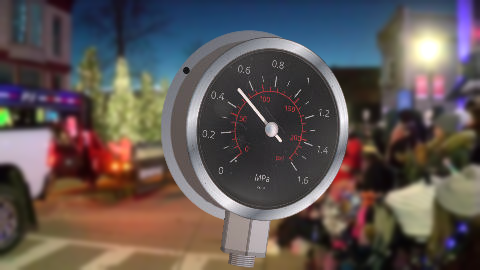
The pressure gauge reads 0.5 MPa
